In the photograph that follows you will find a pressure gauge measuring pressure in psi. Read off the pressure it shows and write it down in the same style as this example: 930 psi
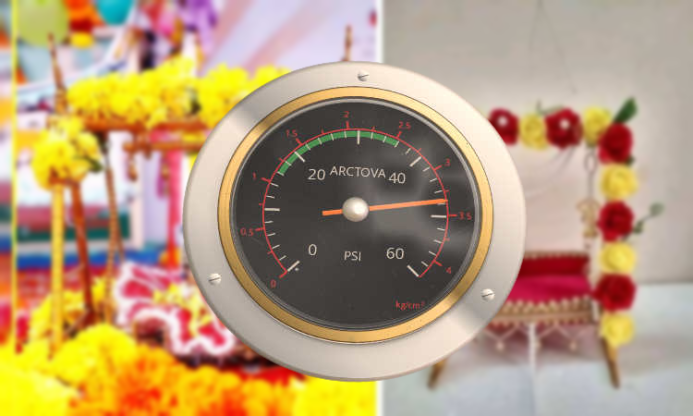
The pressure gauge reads 48 psi
